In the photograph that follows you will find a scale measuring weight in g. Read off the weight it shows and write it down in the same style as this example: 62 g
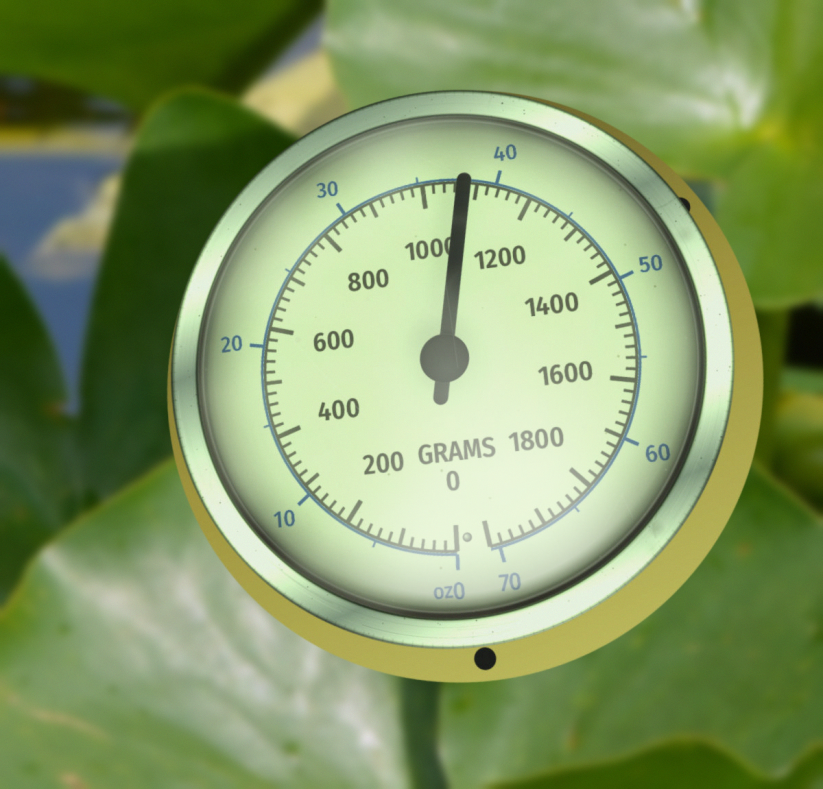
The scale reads 1080 g
